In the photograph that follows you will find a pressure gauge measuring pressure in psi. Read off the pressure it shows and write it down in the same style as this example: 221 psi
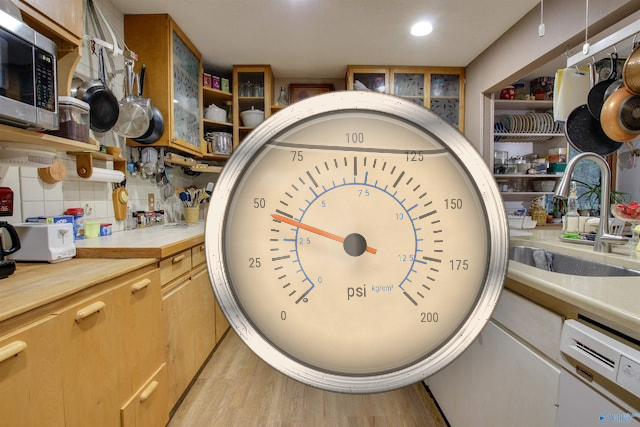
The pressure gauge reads 47.5 psi
